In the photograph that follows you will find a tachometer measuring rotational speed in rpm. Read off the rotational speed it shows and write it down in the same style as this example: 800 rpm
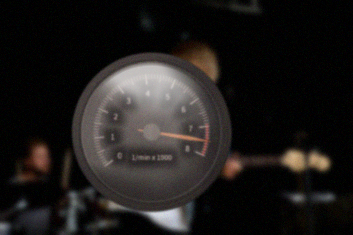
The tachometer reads 7500 rpm
